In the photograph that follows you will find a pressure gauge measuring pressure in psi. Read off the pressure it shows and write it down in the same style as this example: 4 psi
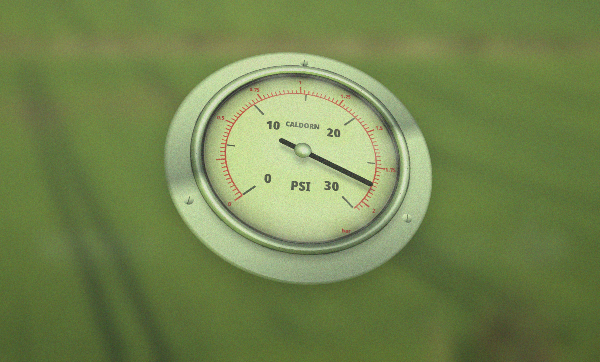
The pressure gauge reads 27.5 psi
